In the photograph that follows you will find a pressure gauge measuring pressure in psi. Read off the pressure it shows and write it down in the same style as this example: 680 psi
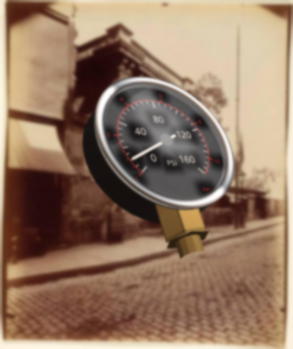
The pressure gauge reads 10 psi
